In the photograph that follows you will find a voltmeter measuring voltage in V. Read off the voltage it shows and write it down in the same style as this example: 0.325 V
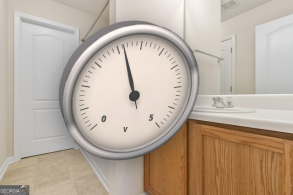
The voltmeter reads 2.1 V
